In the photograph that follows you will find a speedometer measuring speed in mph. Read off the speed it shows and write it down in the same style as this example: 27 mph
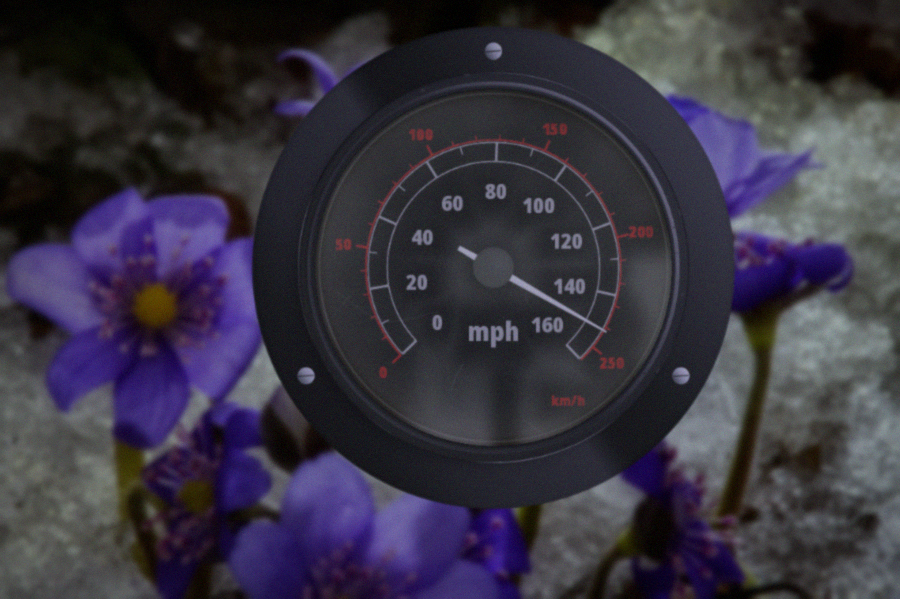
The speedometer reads 150 mph
